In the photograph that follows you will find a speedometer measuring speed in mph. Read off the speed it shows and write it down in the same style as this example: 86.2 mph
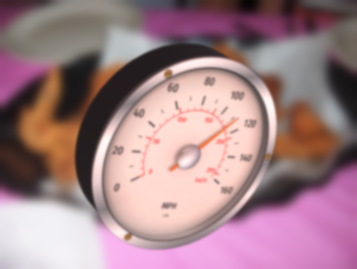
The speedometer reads 110 mph
